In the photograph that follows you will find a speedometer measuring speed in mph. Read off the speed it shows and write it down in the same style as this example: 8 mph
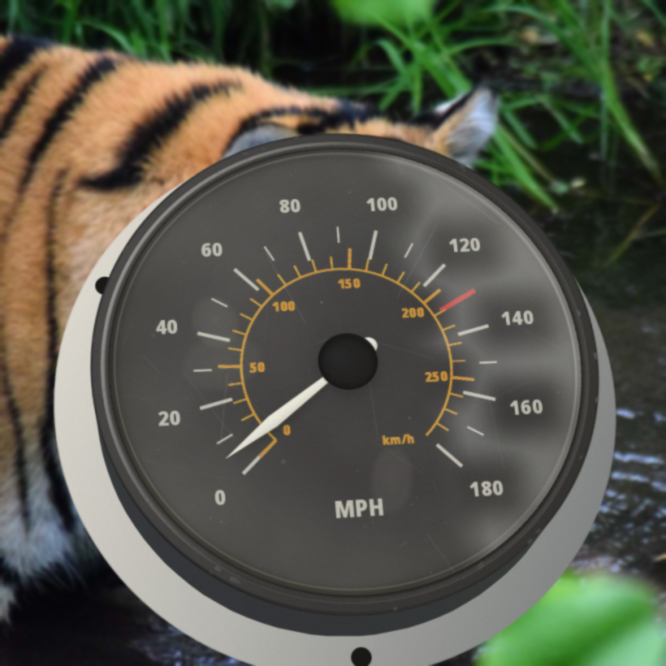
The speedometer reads 5 mph
